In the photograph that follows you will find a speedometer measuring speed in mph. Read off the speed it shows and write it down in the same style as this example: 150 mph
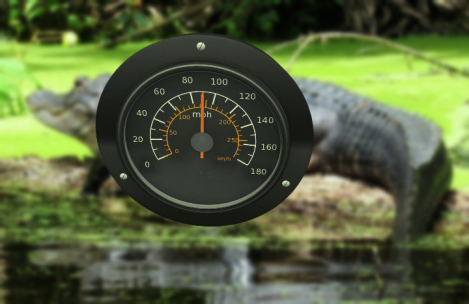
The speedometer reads 90 mph
